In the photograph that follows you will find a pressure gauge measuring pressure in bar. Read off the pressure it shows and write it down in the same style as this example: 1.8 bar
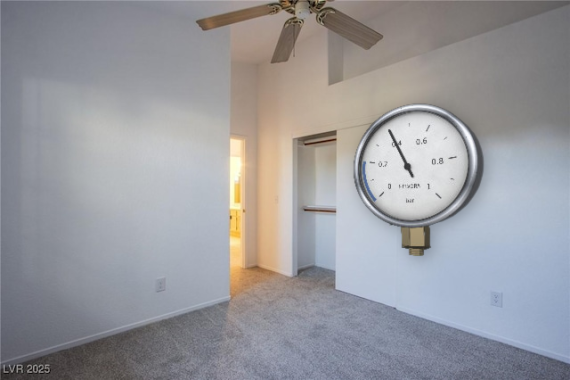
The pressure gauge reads 0.4 bar
